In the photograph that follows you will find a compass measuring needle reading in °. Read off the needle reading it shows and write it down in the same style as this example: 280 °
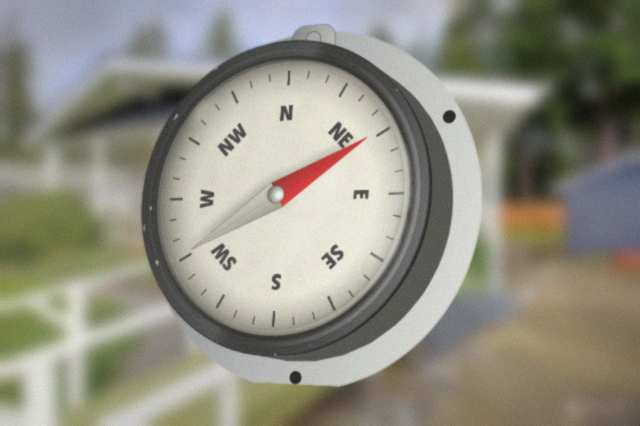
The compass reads 60 °
